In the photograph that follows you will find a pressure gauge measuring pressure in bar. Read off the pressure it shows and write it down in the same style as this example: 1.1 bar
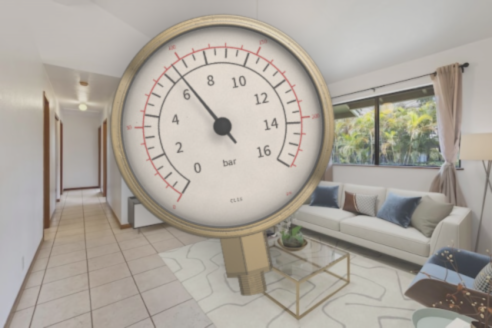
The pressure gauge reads 6.5 bar
